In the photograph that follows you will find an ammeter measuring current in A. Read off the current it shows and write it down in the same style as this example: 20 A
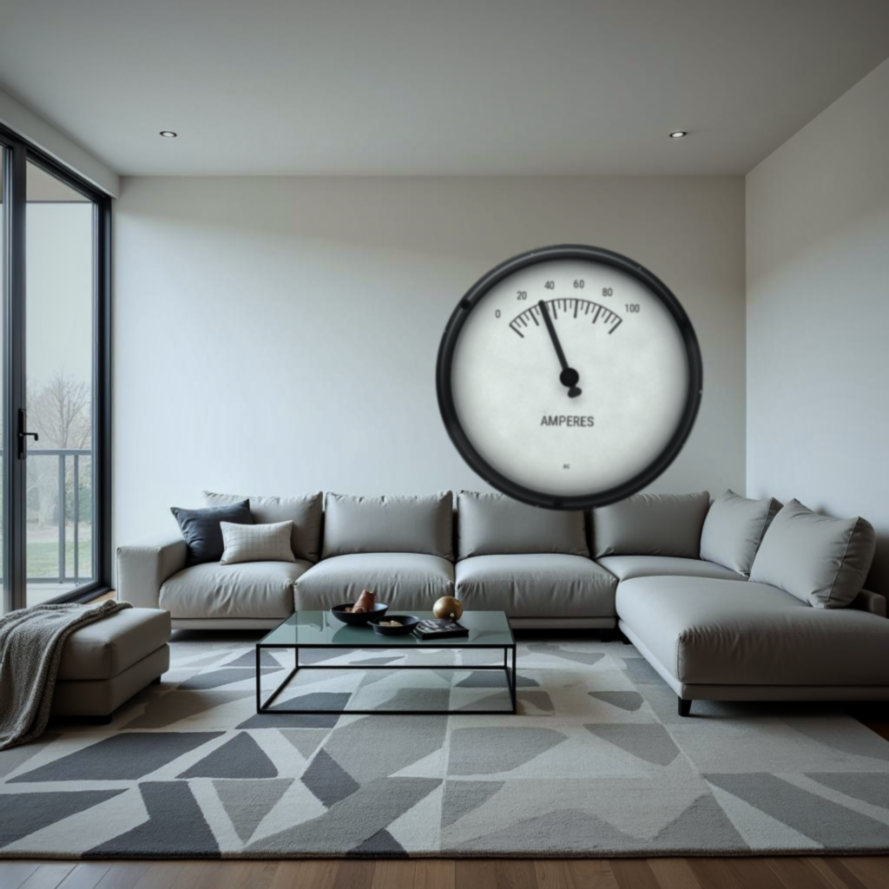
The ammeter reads 30 A
